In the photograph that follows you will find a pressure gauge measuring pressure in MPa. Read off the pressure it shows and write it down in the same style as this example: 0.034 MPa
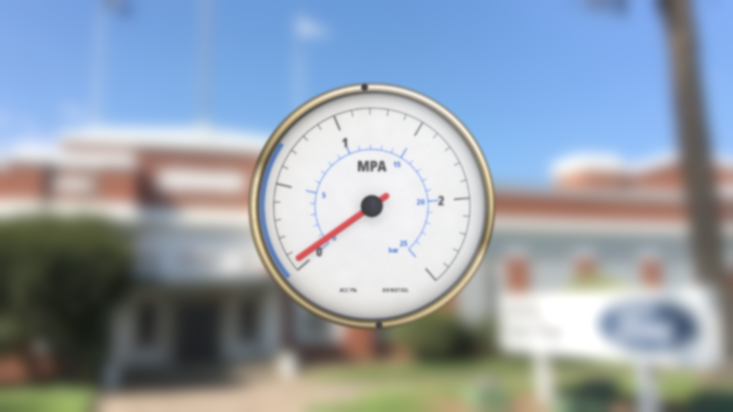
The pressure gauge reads 0.05 MPa
